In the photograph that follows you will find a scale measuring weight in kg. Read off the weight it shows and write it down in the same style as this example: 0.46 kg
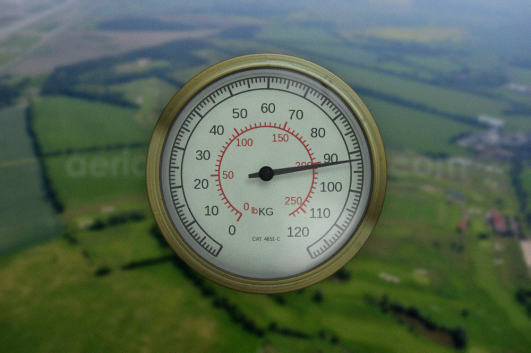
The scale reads 92 kg
